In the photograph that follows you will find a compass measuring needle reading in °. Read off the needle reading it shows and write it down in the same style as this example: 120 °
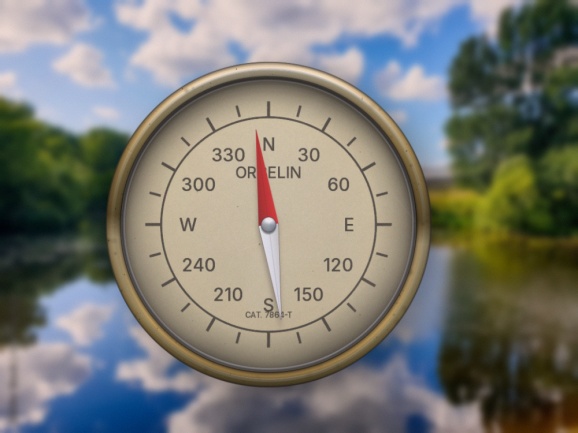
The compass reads 352.5 °
